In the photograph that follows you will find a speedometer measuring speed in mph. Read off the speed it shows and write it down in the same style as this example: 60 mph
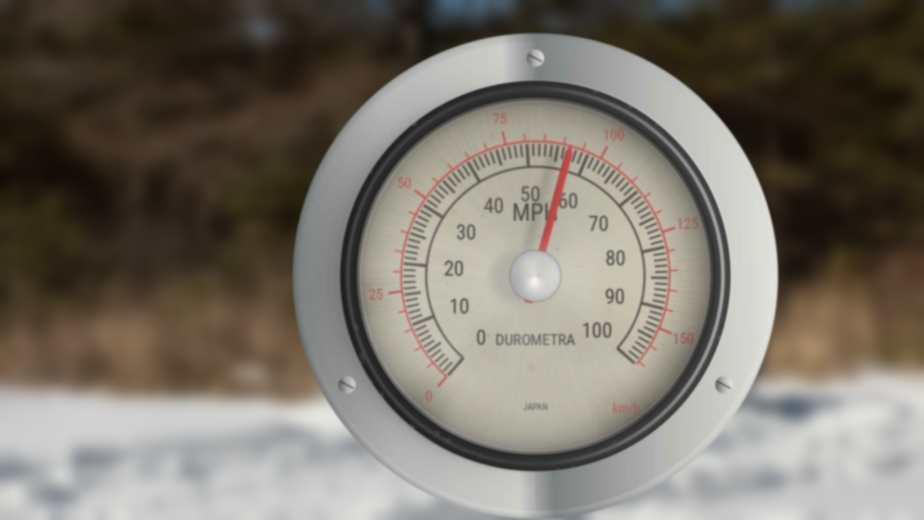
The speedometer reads 57 mph
